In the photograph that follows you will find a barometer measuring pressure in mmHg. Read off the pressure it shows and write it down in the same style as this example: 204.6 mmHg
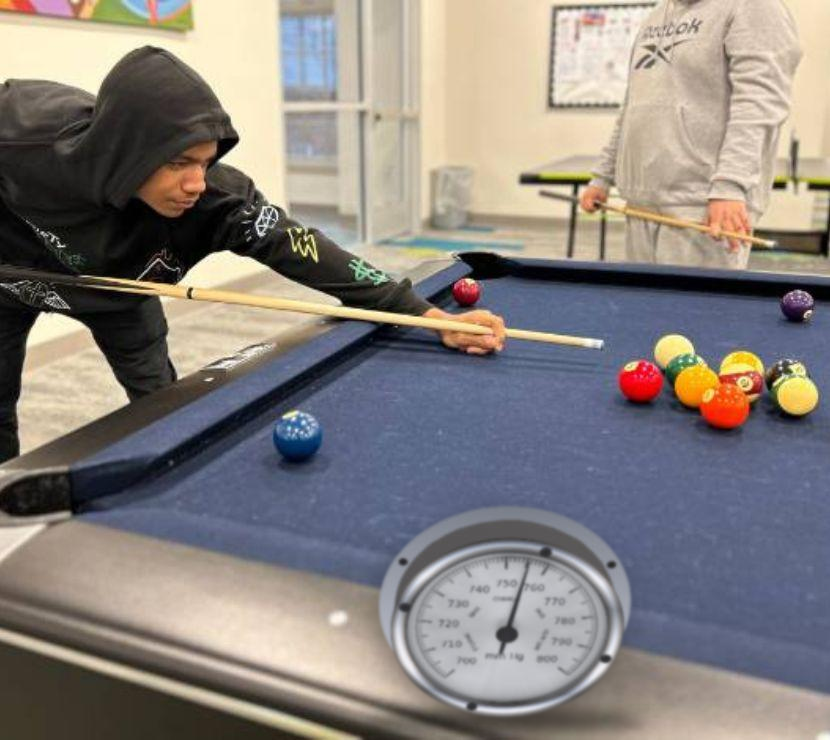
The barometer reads 755 mmHg
